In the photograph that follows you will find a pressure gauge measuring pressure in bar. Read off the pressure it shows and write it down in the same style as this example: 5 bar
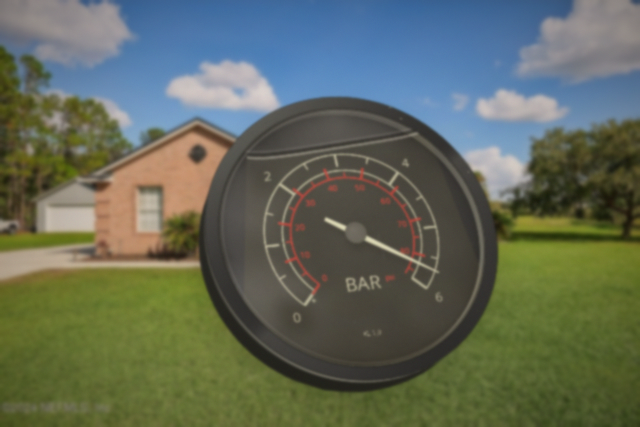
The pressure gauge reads 5.75 bar
